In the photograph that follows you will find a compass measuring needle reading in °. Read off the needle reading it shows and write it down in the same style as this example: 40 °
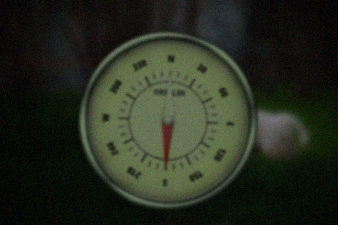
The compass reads 180 °
